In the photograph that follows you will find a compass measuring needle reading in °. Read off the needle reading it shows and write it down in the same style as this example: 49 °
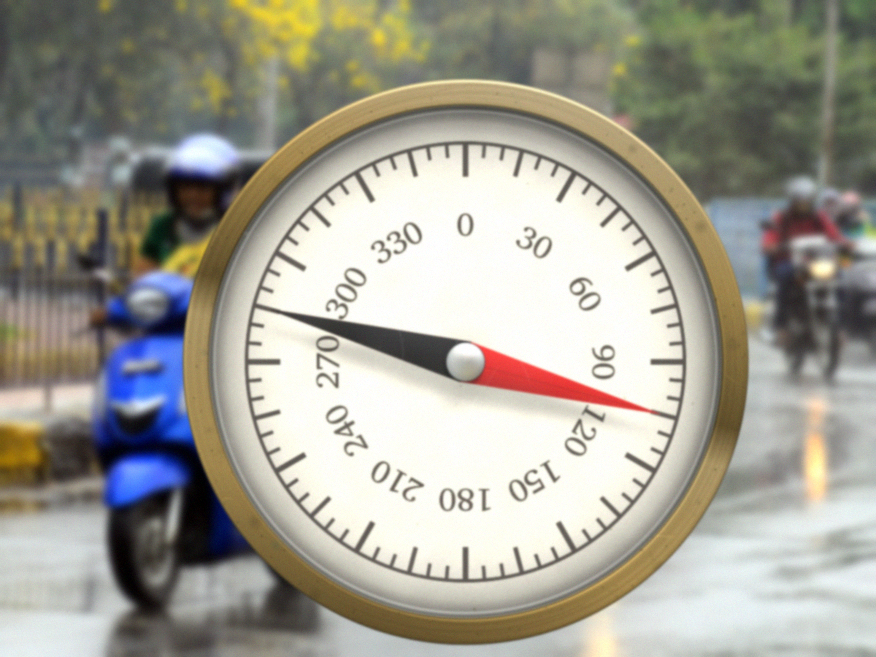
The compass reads 105 °
